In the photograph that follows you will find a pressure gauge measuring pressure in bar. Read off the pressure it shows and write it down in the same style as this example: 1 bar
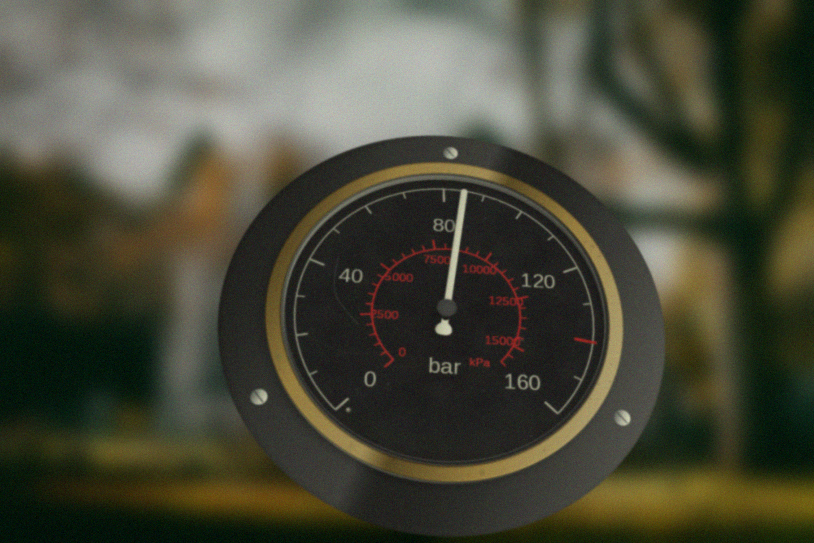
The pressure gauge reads 85 bar
